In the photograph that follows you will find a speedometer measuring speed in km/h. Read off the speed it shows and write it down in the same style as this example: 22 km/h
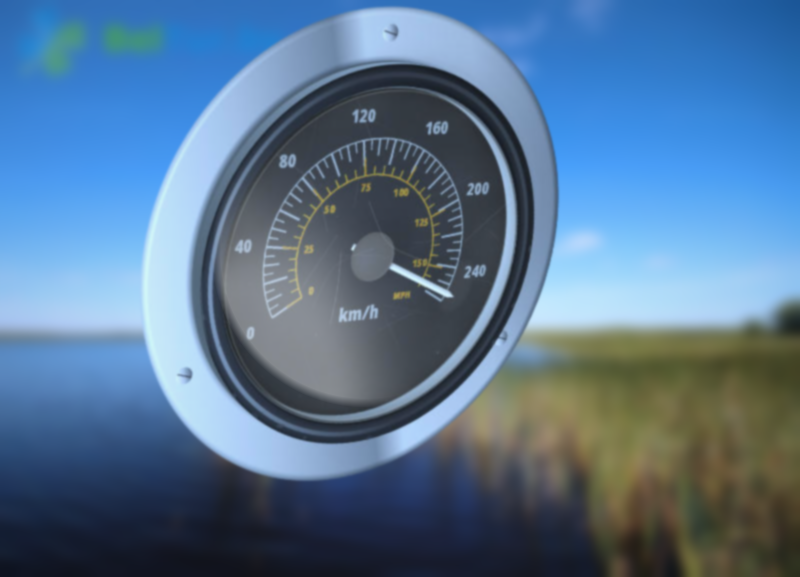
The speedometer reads 255 km/h
